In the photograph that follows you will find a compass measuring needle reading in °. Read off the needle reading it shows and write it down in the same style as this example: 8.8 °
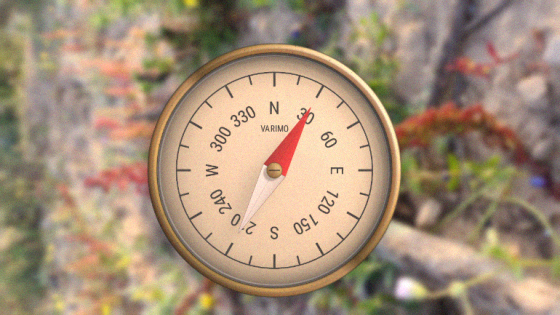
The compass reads 30 °
